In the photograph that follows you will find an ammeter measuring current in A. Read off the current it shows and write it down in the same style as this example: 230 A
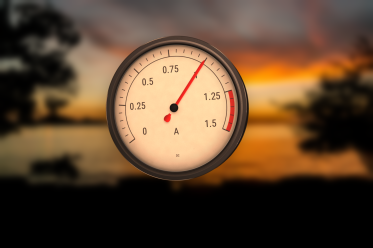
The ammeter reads 1 A
